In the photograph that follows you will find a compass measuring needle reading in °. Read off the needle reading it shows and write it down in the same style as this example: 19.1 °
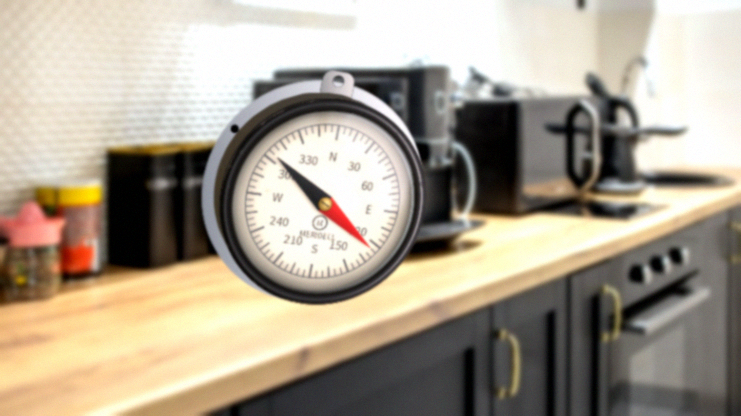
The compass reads 125 °
